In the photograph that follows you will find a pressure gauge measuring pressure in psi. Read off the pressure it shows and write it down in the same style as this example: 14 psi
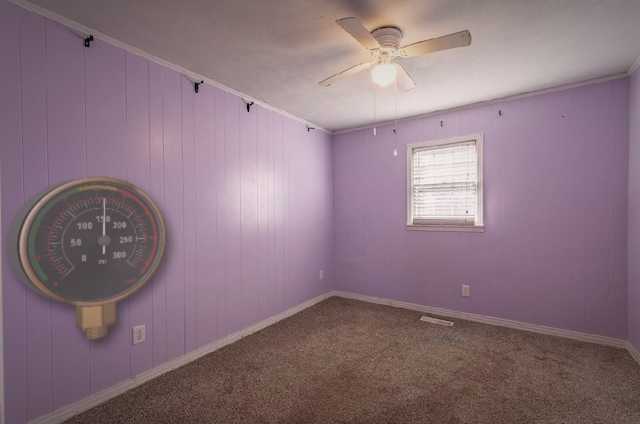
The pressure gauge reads 150 psi
